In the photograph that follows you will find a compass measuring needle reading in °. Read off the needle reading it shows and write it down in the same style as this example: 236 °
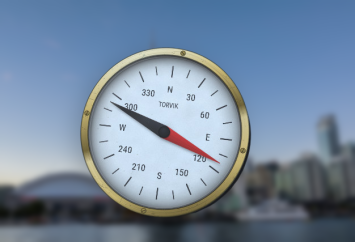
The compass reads 112.5 °
